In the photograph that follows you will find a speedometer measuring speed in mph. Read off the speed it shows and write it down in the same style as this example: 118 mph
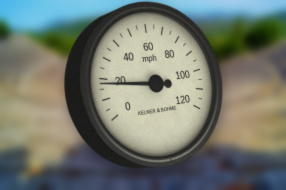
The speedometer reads 17.5 mph
